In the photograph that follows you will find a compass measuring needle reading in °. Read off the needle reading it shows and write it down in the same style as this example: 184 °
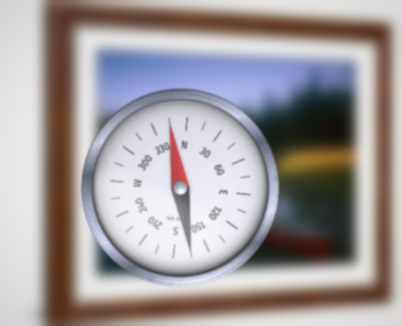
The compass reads 345 °
